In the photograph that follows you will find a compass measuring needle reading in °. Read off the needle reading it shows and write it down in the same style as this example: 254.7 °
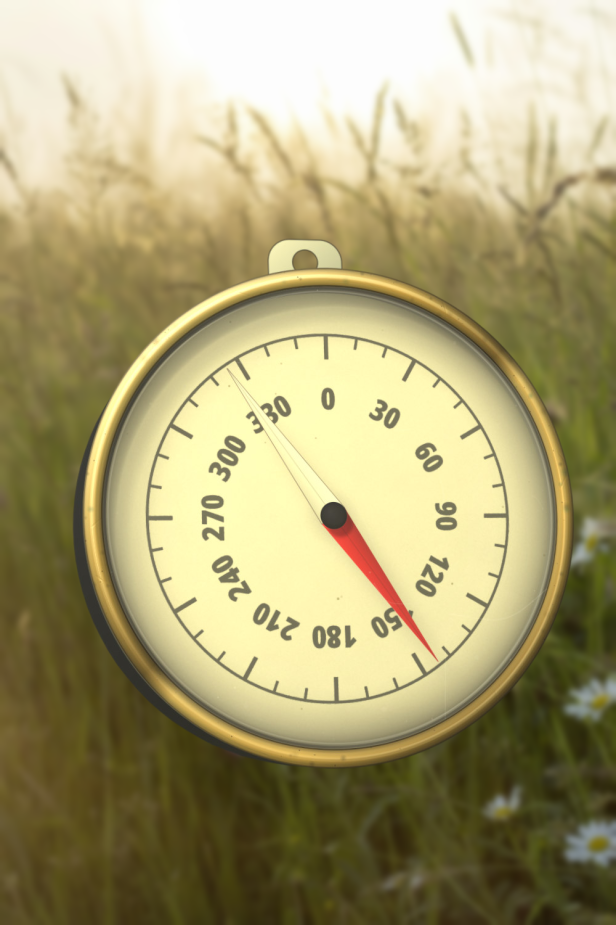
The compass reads 145 °
